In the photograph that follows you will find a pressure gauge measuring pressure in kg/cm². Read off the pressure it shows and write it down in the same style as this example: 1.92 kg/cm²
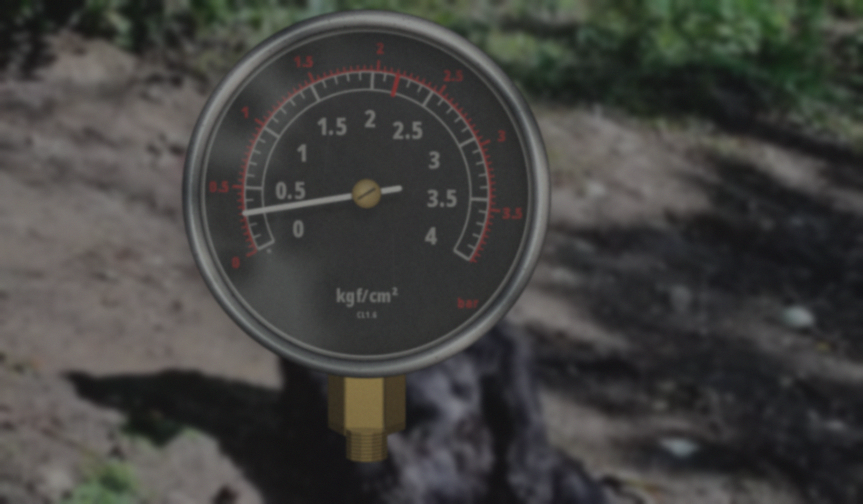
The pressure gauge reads 0.3 kg/cm²
